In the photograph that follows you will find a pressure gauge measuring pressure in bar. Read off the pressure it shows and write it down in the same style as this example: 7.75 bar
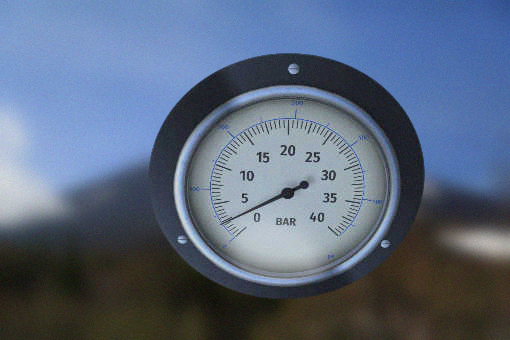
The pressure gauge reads 2.5 bar
